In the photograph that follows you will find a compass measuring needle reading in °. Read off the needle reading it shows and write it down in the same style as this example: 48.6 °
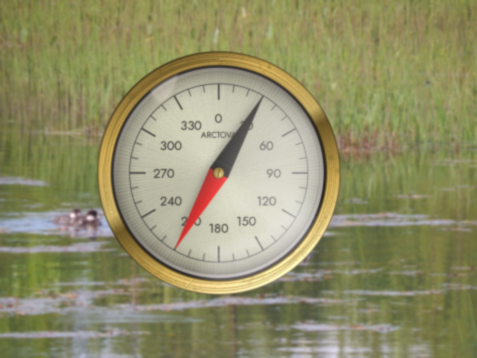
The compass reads 210 °
